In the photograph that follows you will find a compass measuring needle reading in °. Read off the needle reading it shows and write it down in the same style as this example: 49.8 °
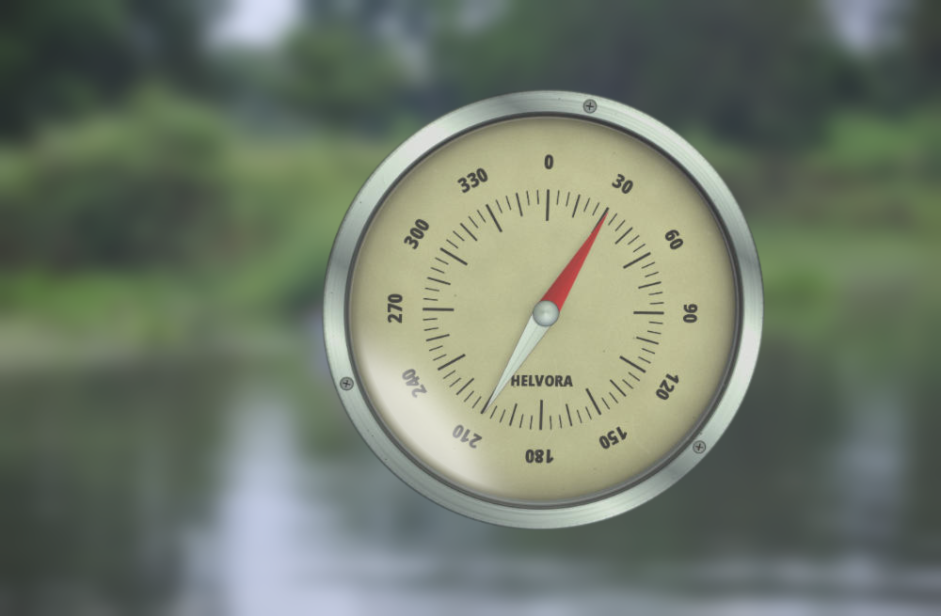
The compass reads 30 °
